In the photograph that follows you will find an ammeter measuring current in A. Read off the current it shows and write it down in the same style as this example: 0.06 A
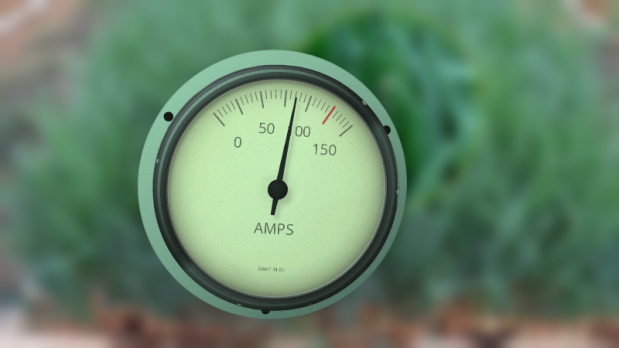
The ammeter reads 85 A
